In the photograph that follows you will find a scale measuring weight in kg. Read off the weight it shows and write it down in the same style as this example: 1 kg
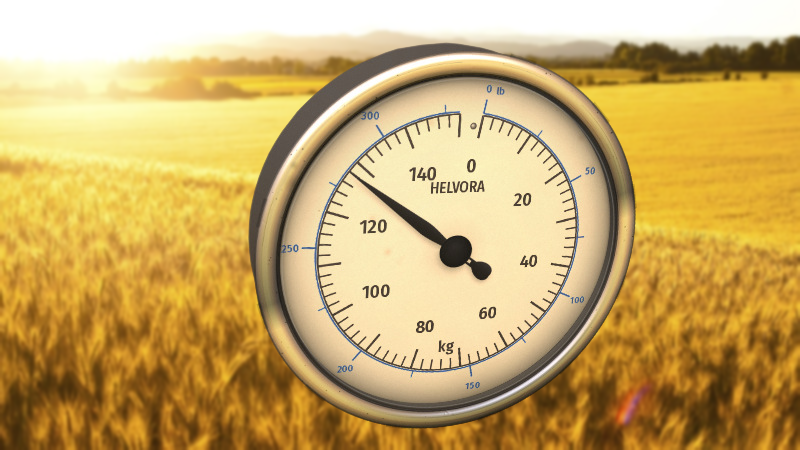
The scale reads 128 kg
